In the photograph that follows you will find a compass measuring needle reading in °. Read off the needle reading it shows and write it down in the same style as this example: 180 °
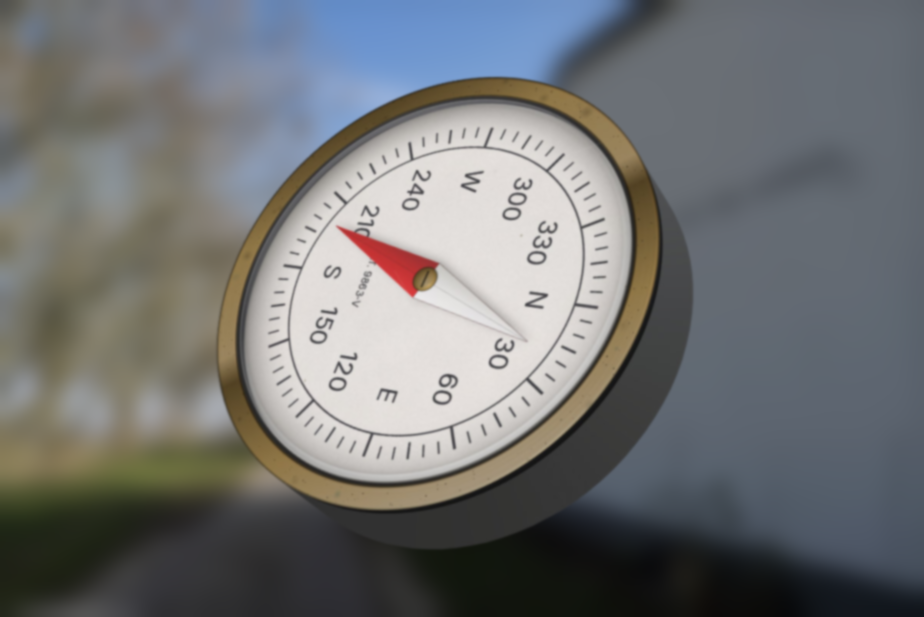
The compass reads 200 °
